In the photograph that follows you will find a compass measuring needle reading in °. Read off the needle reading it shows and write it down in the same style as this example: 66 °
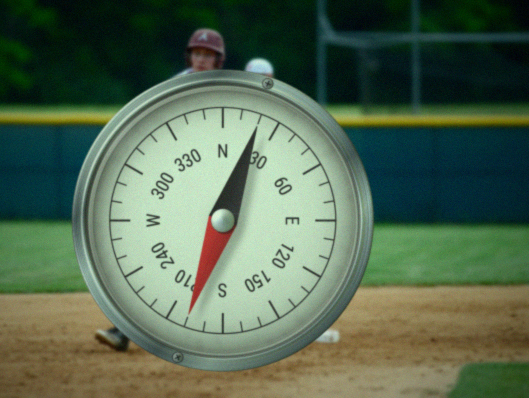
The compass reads 200 °
